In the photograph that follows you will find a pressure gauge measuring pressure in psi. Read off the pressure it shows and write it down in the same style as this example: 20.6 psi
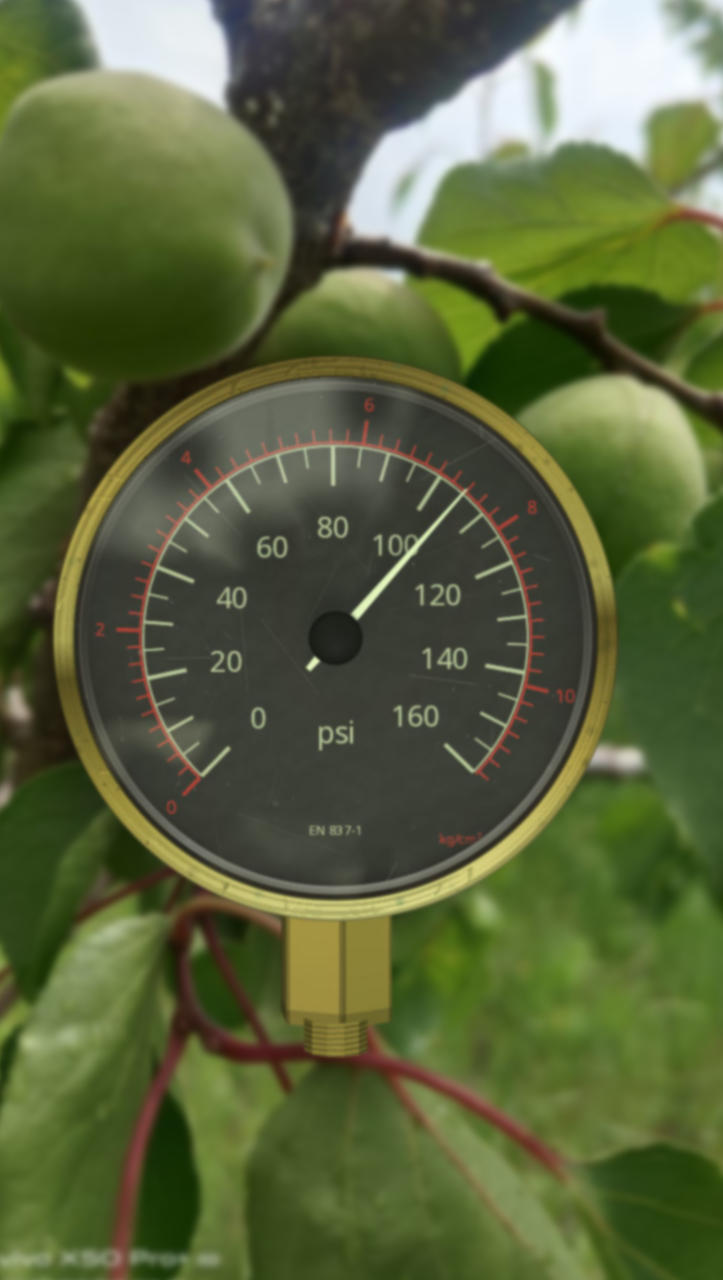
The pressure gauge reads 105 psi
